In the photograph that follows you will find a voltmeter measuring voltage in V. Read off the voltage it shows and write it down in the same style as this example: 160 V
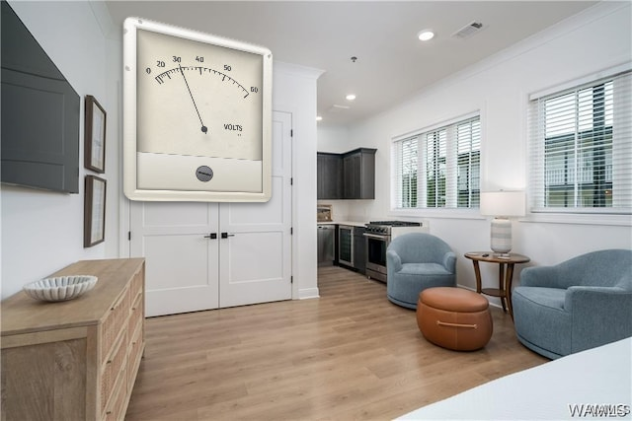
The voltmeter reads 30 V
